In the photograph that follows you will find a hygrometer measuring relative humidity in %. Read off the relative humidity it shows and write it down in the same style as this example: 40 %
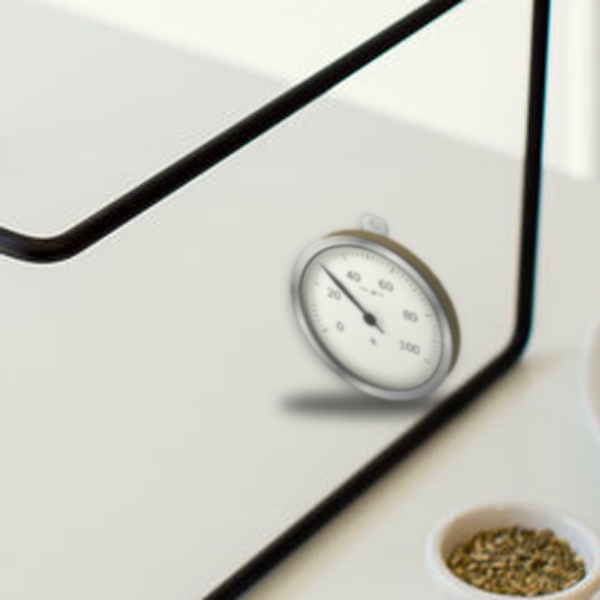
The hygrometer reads 30 %
